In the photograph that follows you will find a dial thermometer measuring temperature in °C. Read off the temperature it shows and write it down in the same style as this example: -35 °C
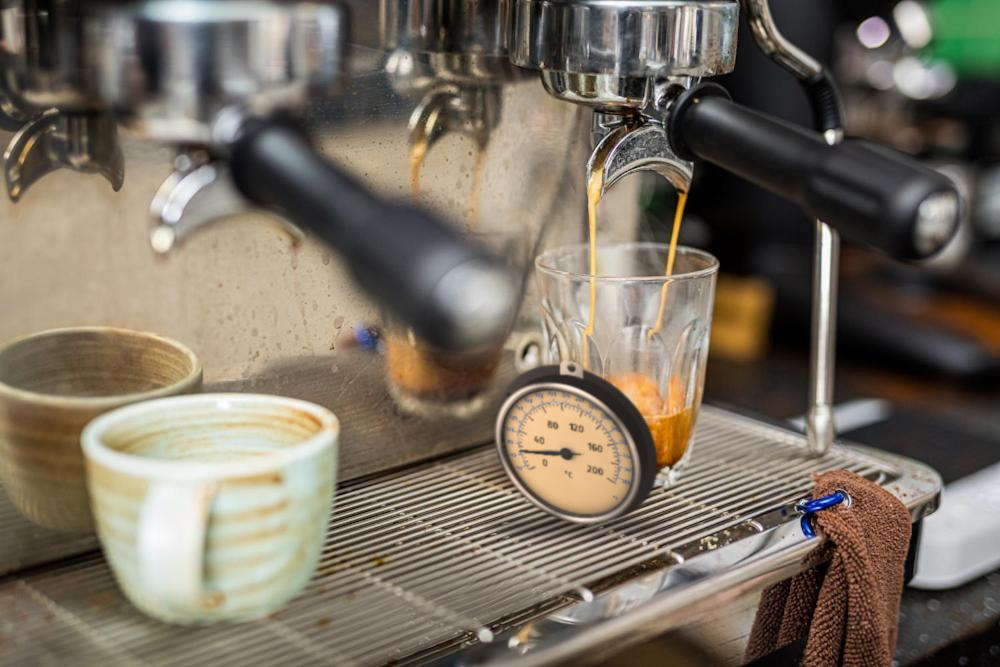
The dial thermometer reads 20 °C
